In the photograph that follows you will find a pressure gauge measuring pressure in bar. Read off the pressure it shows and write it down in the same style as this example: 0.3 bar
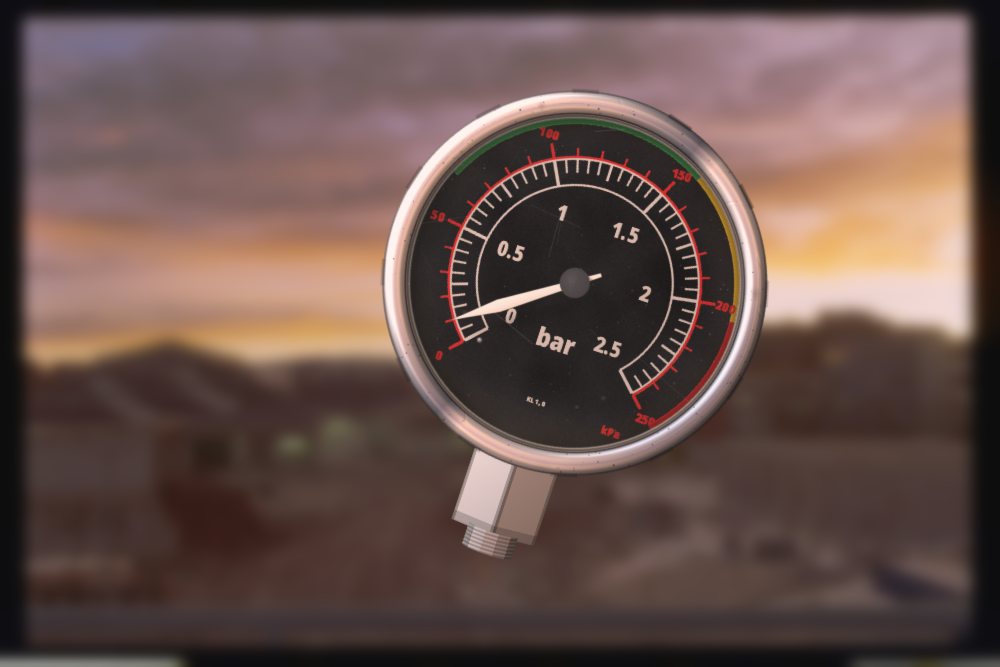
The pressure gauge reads 0.1 bar
